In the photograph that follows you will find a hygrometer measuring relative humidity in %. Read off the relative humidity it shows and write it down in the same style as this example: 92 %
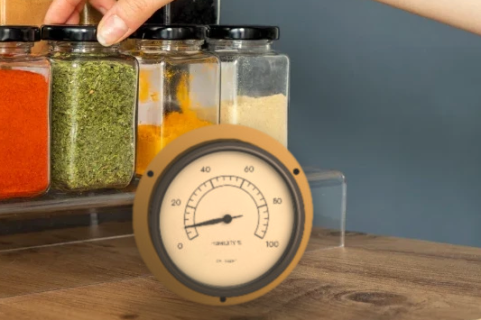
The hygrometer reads 8 %
